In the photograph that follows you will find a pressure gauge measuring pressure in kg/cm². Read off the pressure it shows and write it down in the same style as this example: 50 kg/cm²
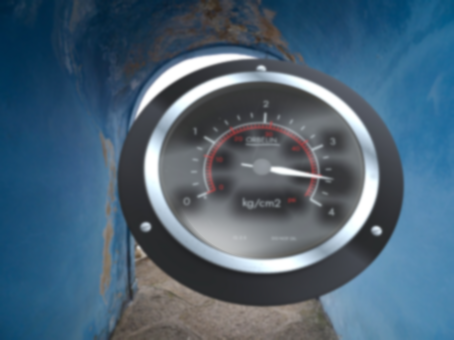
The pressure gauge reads 3.6 kg/cm²
